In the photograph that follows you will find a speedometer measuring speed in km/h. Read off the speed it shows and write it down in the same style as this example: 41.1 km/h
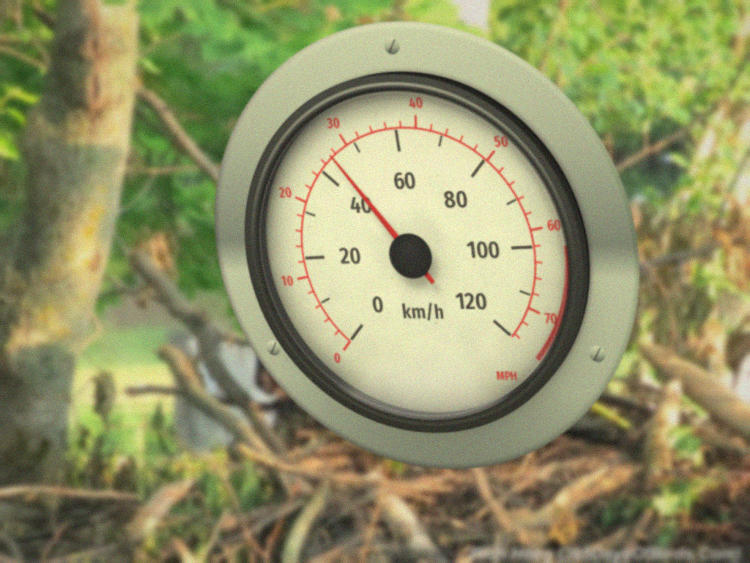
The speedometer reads 45 km/h
